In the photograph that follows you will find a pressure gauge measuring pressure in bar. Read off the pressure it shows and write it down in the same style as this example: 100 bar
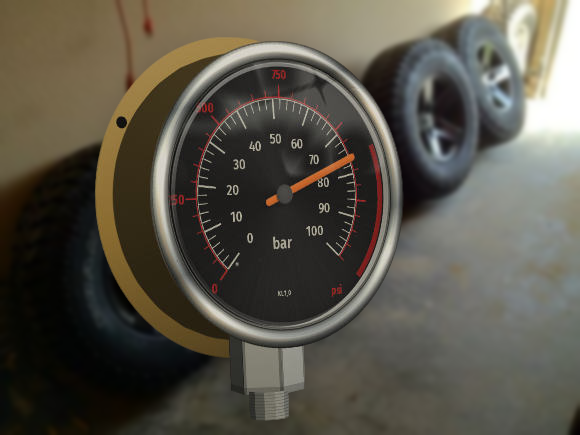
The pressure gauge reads 76 bar
